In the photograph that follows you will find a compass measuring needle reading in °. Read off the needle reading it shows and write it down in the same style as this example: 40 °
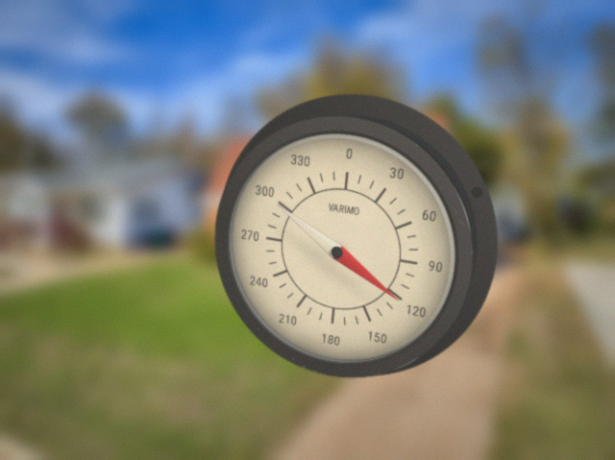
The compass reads 120 °
